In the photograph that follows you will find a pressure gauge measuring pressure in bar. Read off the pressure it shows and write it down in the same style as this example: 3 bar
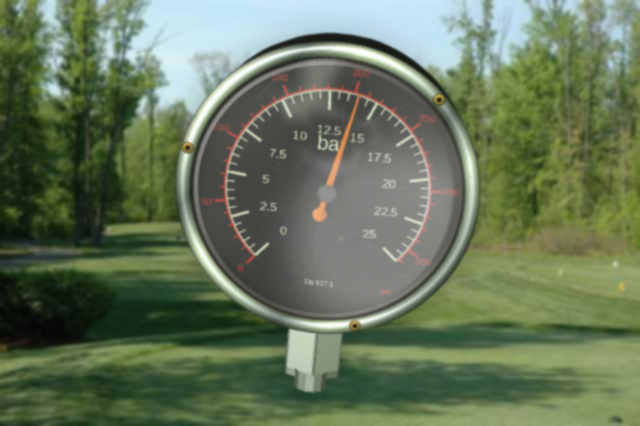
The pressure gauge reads 14 bar
